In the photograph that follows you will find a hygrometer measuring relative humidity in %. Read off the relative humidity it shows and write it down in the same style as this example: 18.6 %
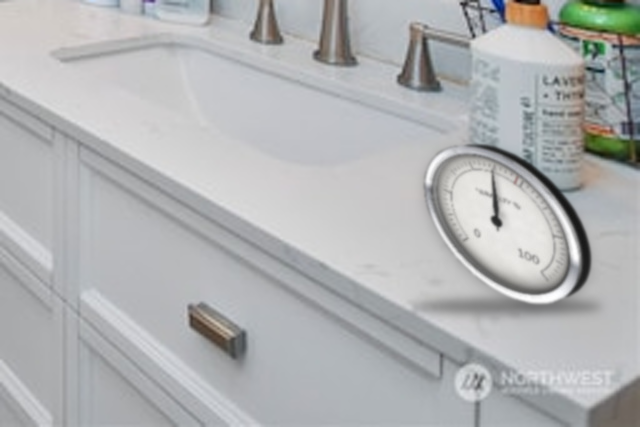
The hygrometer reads 50 %
